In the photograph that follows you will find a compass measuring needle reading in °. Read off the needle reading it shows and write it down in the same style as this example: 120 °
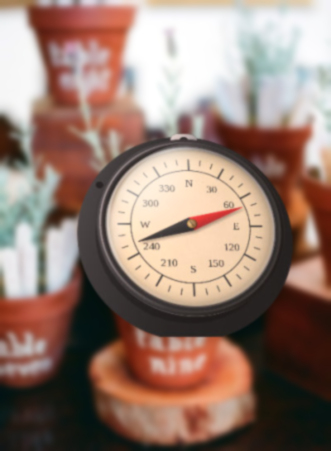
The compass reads 70 °
